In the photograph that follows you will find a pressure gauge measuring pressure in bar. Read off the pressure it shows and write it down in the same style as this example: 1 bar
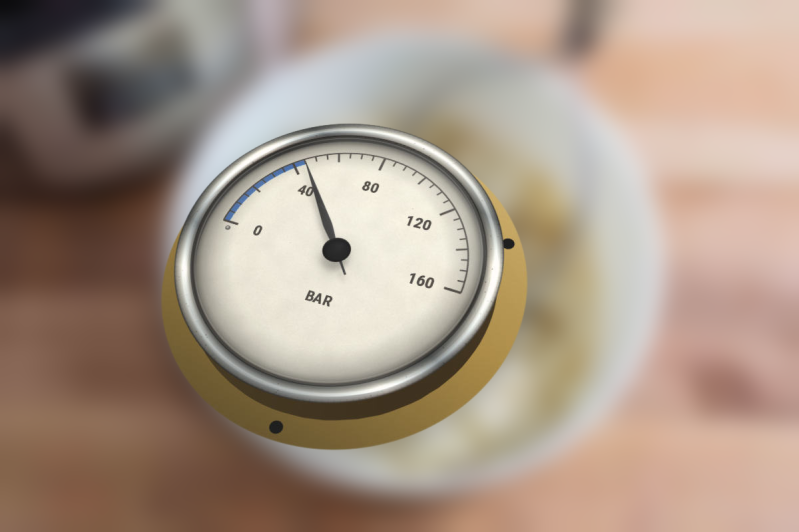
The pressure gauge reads 45 bar
